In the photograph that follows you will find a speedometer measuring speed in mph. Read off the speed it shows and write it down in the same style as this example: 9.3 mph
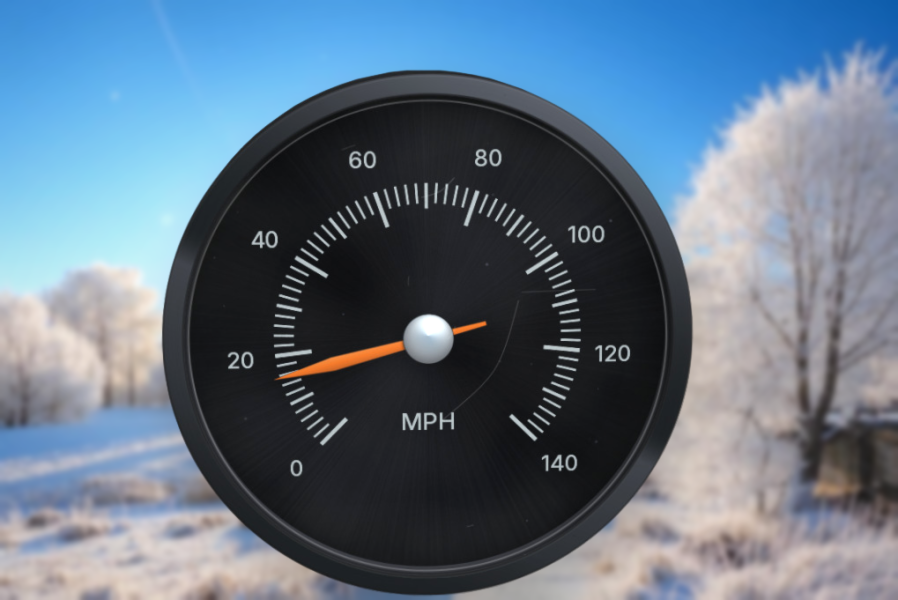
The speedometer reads 16 mph
